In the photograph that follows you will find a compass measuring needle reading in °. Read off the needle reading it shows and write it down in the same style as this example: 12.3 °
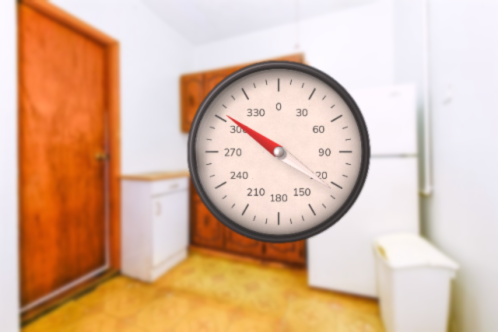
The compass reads 305 °
